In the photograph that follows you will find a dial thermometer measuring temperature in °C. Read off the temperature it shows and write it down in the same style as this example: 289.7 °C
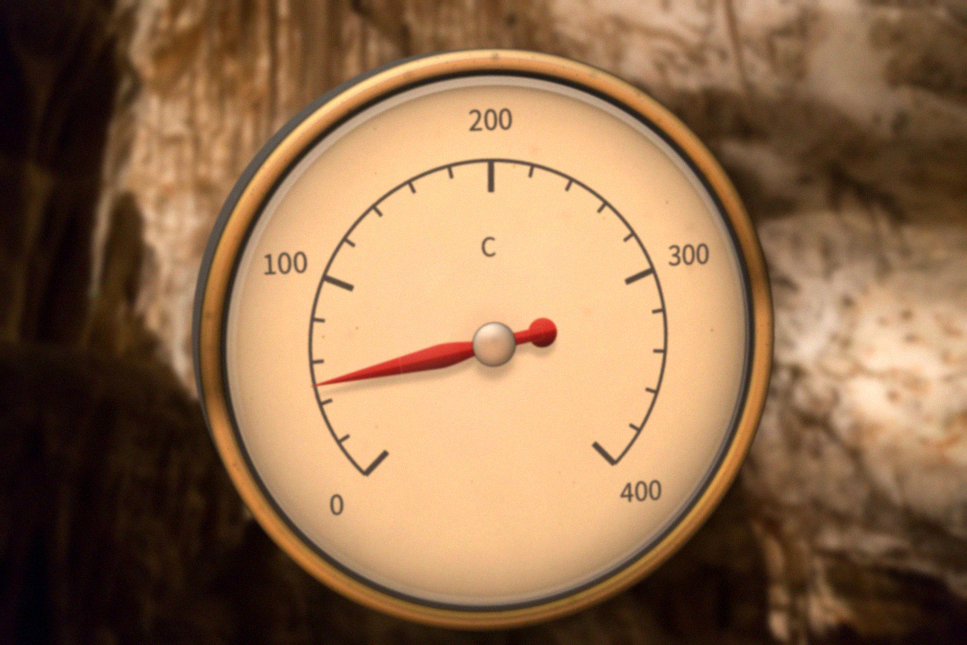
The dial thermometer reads 50 °C
